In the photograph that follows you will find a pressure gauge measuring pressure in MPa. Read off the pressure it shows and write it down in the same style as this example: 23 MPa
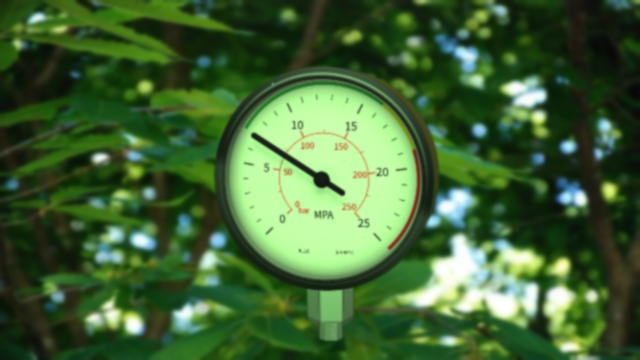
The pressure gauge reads 7 MPa
